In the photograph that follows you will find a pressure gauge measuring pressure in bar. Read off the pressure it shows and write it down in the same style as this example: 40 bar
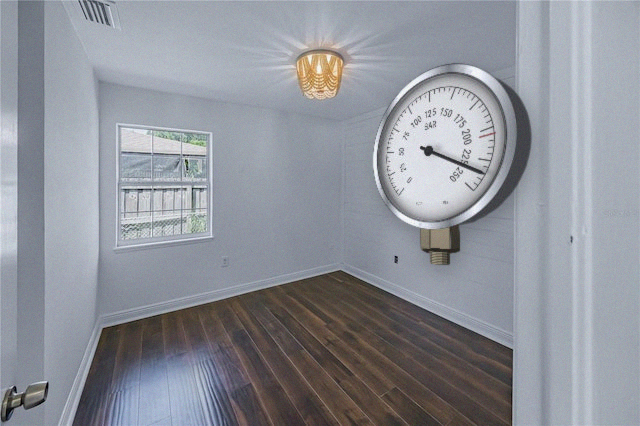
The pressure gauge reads 235 bar
